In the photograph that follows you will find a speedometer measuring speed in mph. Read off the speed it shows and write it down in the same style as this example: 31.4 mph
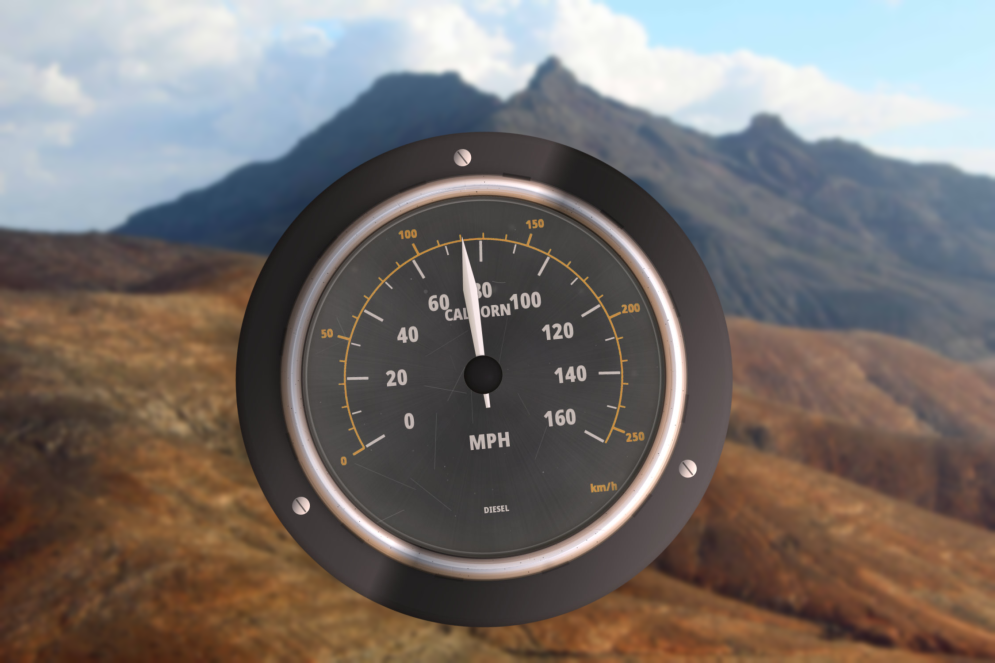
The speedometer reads 75 mph
